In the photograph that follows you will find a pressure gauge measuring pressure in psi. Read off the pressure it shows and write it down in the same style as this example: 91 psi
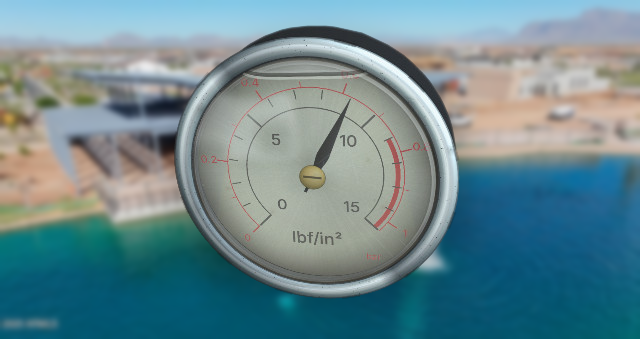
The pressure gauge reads 9 psi
